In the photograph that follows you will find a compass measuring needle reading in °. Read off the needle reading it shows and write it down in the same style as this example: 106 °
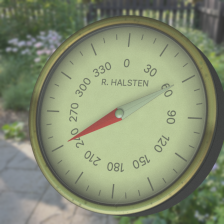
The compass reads 240 °
